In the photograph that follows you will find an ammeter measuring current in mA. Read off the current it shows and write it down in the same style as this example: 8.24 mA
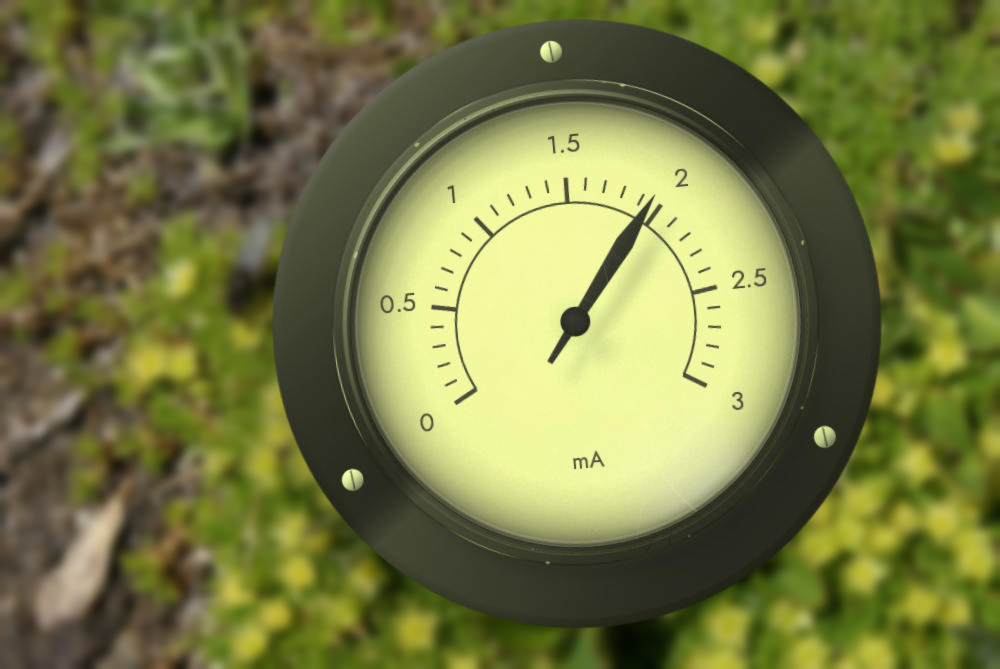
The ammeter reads 1.95 mA
